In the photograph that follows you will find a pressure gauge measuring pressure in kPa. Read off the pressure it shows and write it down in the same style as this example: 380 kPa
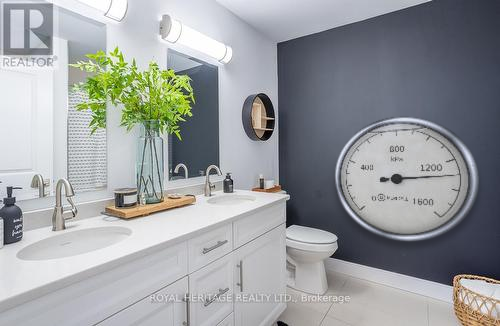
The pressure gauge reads 1300 kPa
